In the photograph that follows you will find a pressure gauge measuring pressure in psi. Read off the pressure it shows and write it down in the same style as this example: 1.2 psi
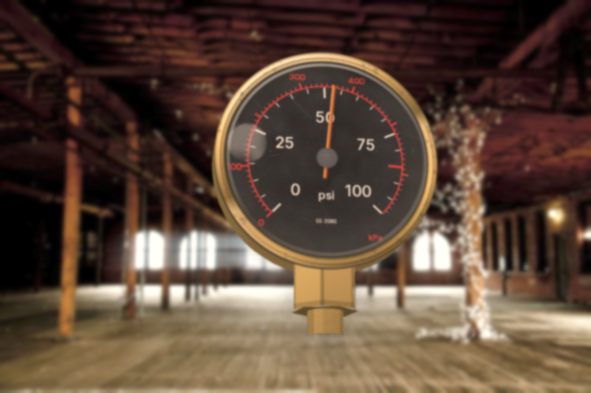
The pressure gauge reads 52.5 psi
